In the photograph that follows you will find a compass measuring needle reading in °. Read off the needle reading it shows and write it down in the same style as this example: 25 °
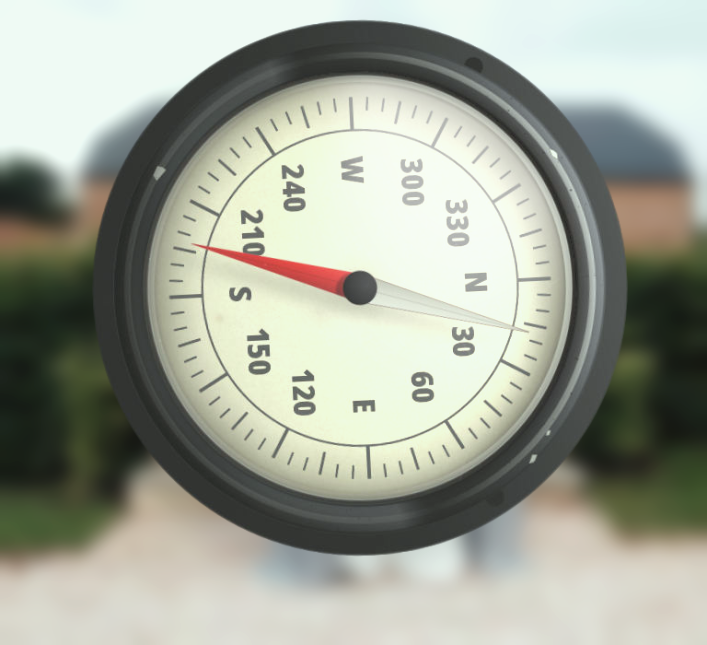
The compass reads 197.5 °
